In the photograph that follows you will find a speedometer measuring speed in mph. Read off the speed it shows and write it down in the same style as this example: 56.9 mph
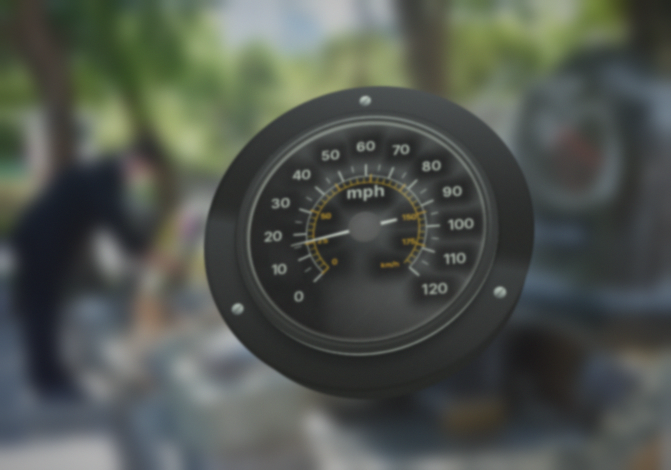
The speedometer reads 15 mph
